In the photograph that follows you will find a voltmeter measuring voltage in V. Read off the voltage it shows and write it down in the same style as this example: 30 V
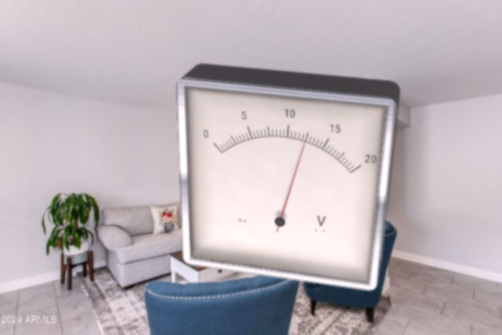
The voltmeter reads 12.5 V
